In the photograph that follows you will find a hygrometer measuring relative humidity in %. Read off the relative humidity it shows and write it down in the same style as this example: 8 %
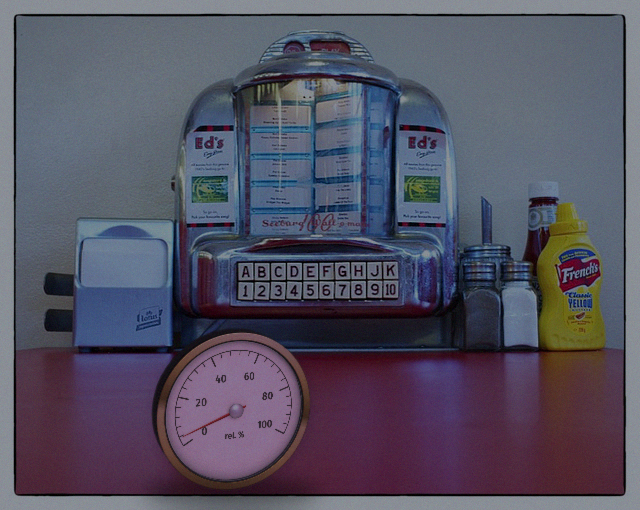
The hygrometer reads 4 %
